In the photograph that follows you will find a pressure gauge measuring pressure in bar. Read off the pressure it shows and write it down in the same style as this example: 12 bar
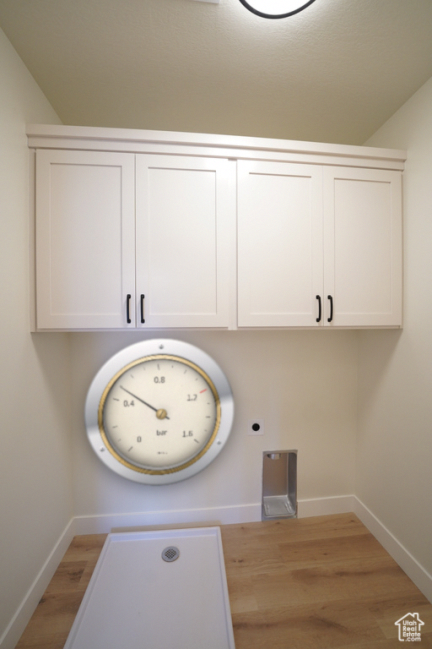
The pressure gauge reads 0.5 bar
